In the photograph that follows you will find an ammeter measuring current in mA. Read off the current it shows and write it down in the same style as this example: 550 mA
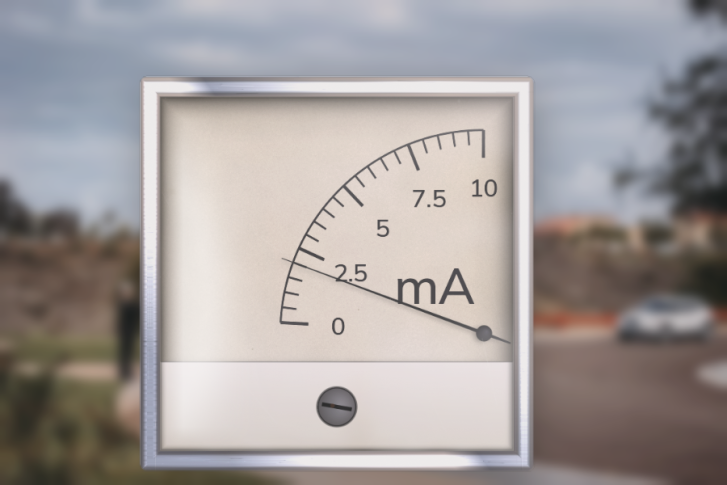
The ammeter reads 2 mA
